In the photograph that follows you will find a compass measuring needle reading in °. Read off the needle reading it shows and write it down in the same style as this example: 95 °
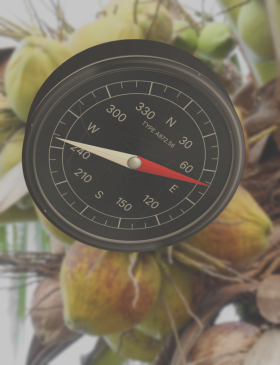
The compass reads 70 °
